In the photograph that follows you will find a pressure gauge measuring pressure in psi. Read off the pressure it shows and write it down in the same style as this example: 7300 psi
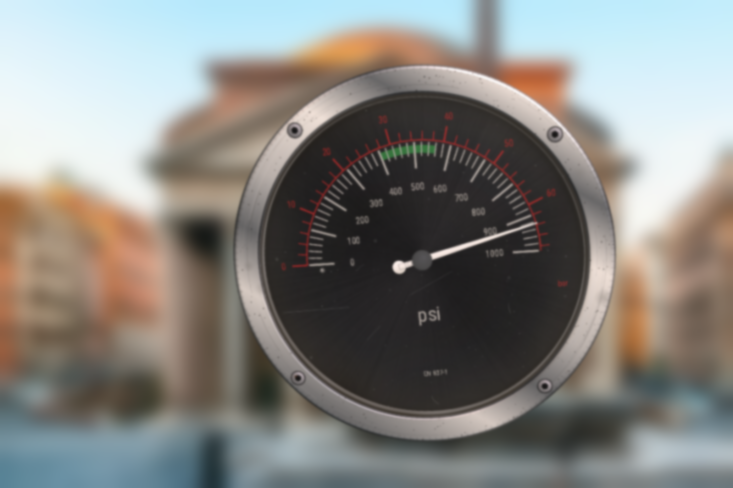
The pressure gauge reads 920 psi
